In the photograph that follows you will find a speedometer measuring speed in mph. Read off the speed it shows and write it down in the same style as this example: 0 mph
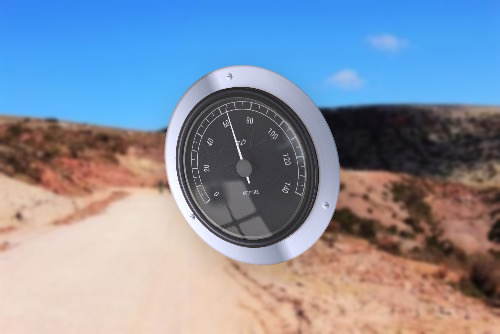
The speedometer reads 65 mph
